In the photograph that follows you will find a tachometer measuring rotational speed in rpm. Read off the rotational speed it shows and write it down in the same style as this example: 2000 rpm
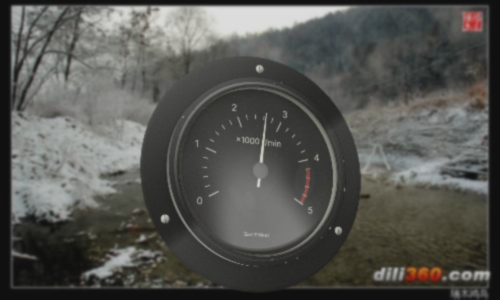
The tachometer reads 2600 rpm
